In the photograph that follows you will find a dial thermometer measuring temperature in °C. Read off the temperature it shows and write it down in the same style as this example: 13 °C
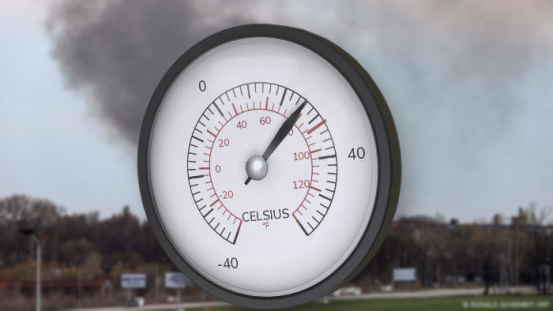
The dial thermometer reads 26 °C
